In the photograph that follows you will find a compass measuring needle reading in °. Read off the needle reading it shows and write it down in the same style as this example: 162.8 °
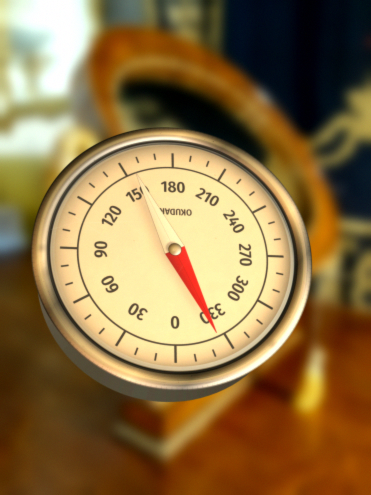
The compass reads 335 °
